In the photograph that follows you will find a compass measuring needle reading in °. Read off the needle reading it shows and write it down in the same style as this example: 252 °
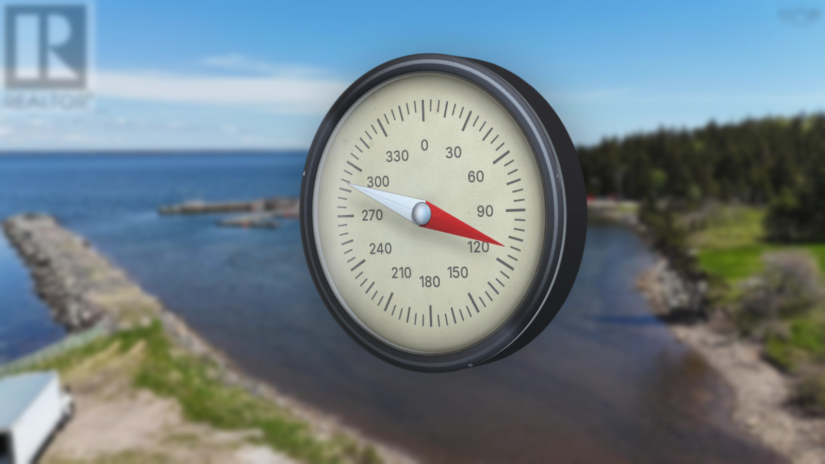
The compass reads 110 °
